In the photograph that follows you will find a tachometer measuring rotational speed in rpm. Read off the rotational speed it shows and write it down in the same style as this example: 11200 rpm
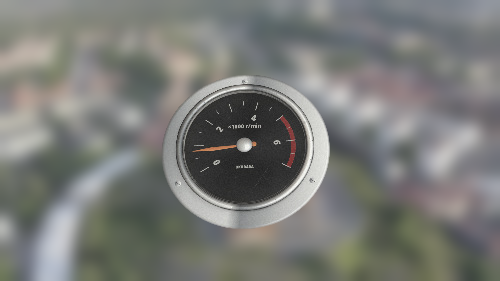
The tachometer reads 750 rpm
